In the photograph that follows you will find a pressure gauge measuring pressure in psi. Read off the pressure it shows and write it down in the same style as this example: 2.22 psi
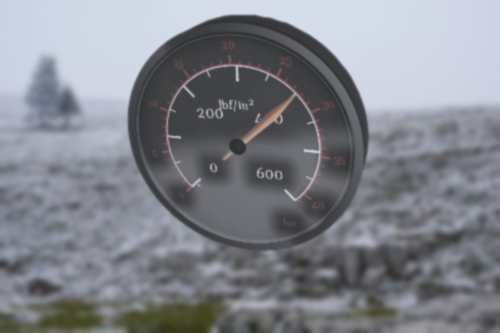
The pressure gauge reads 400 psi
